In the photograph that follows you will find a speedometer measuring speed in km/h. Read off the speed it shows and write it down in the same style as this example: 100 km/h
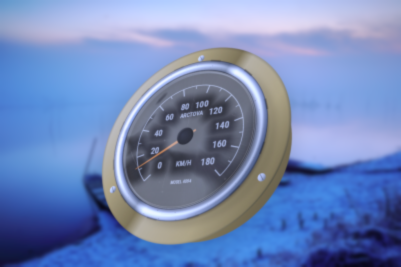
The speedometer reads 10 km/h
